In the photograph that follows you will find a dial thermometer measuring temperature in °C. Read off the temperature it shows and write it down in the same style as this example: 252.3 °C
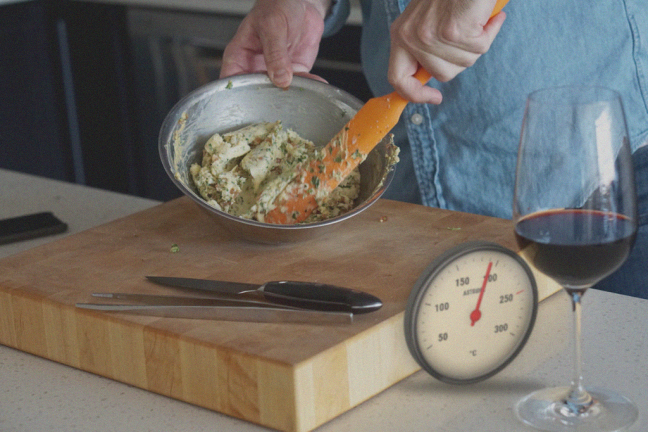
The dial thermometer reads 190 °C
